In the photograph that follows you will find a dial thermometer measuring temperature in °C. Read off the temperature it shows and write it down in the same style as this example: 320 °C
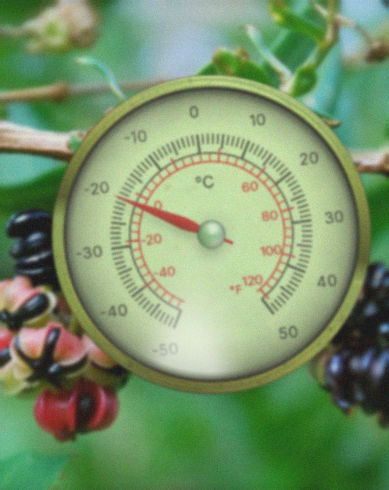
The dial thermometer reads -20 °C
